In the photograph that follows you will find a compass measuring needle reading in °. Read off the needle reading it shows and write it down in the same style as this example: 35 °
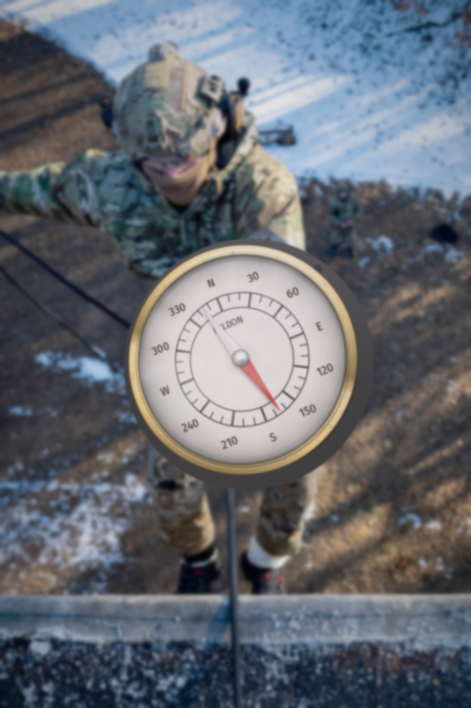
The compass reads 165 °
